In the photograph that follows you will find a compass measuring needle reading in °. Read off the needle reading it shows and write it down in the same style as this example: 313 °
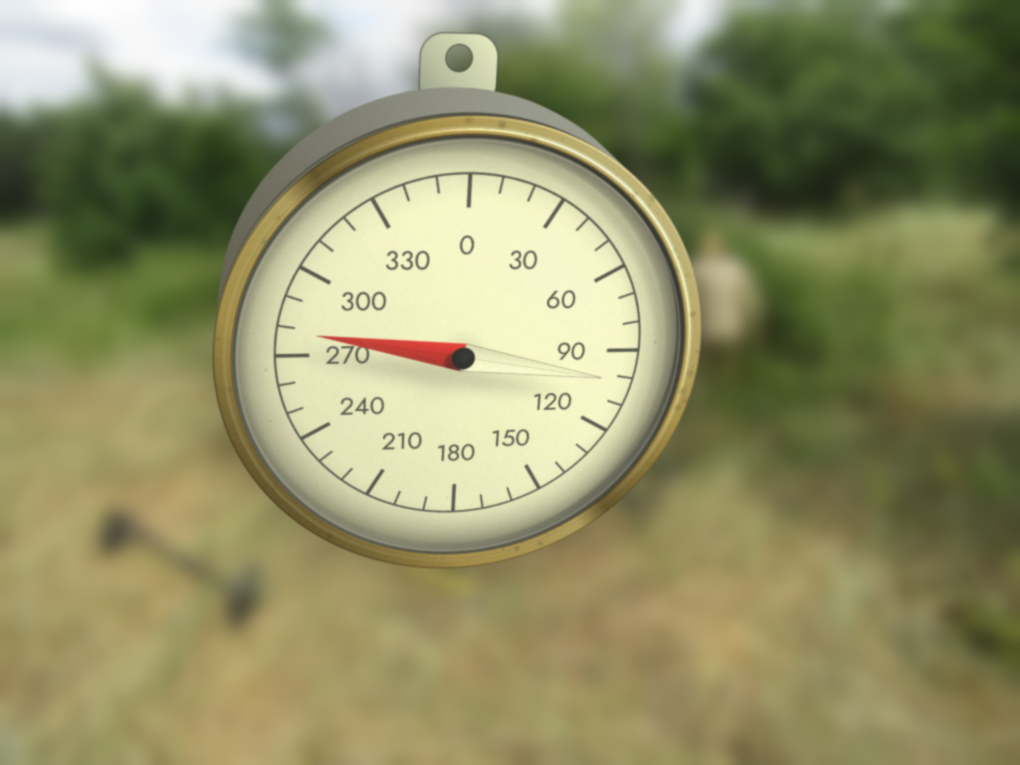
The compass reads 280 °
